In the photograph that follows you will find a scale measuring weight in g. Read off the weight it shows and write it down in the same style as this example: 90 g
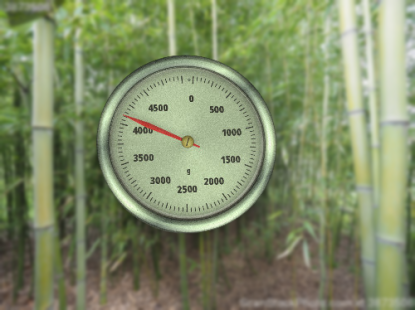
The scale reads 4100 g
